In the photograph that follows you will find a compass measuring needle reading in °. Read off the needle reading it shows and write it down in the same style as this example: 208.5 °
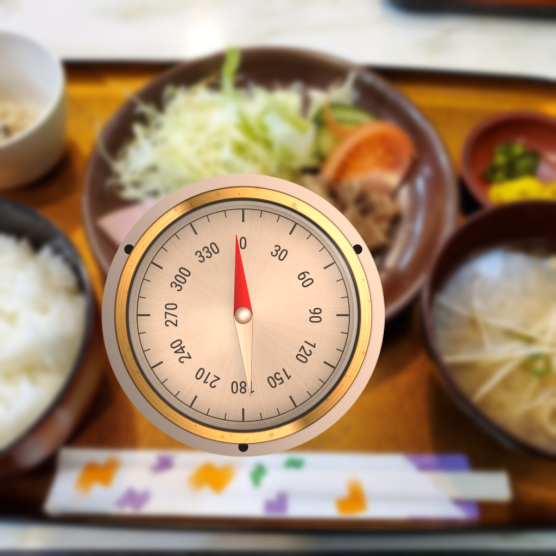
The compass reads 355 °
